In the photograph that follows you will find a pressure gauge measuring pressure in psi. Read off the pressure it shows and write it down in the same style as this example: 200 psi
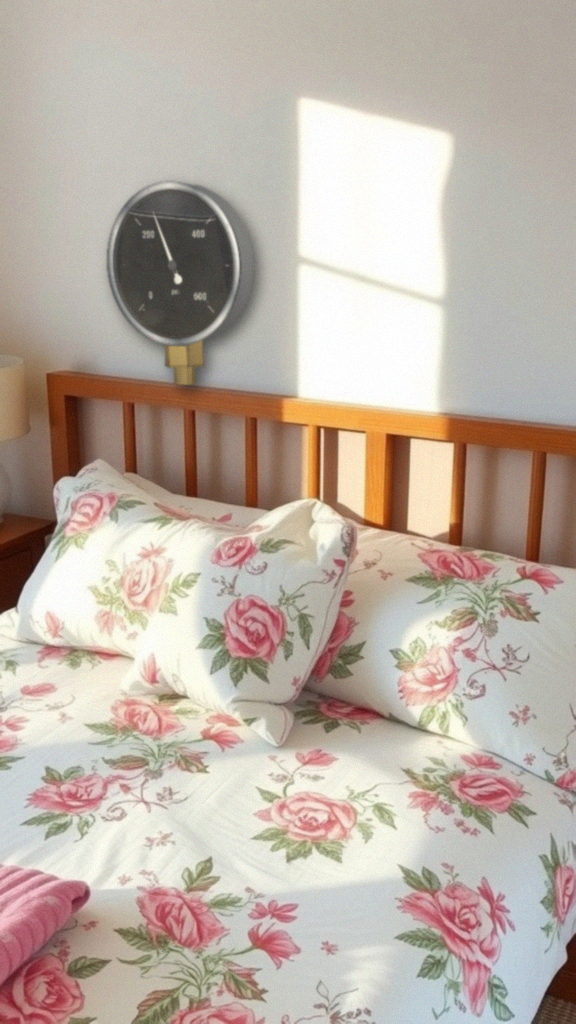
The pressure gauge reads 250 psi
